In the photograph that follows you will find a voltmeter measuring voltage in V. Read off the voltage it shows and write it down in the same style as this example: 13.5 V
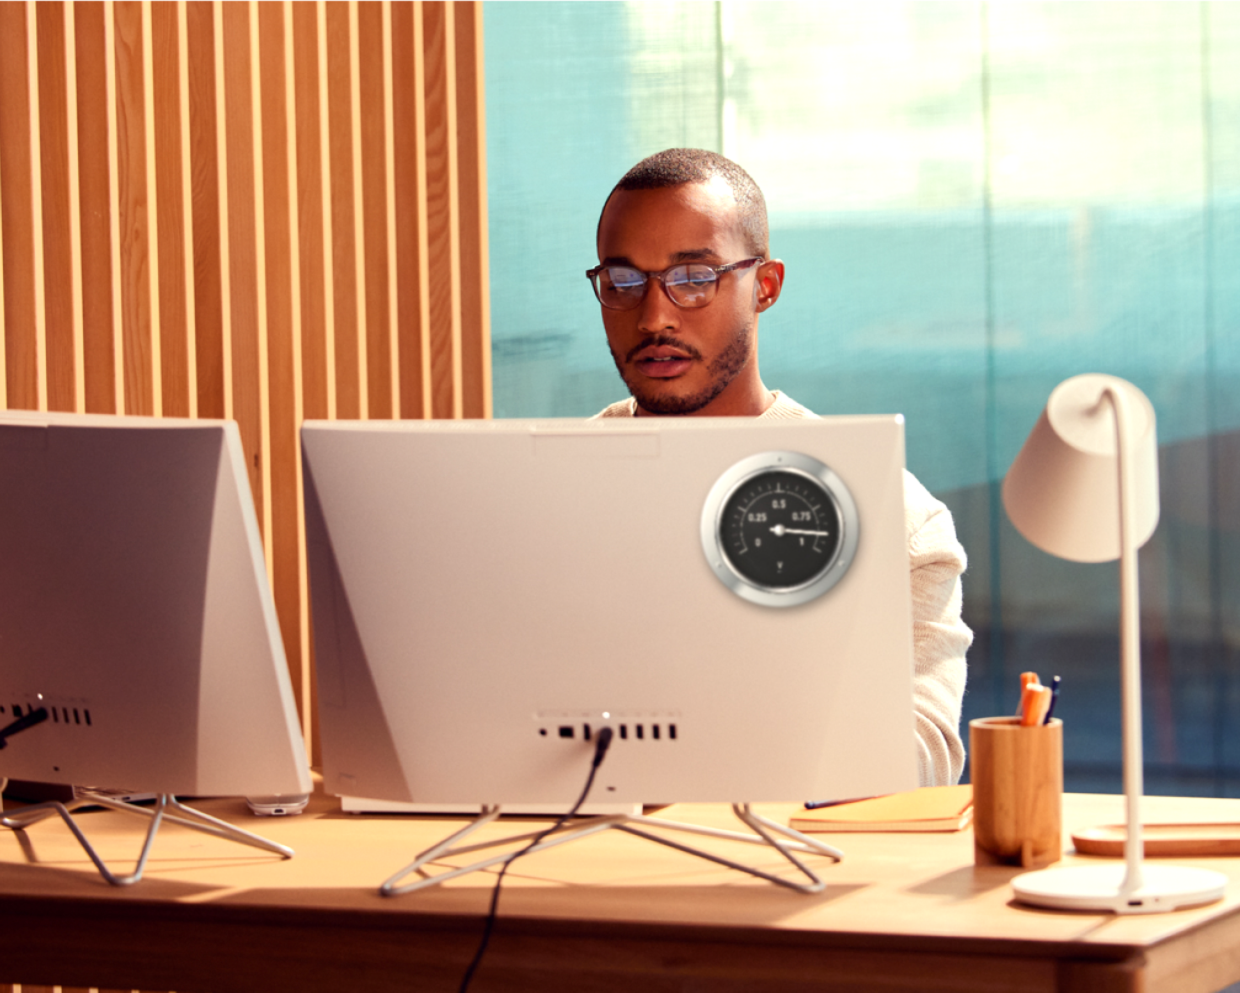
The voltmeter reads 0.9 V
